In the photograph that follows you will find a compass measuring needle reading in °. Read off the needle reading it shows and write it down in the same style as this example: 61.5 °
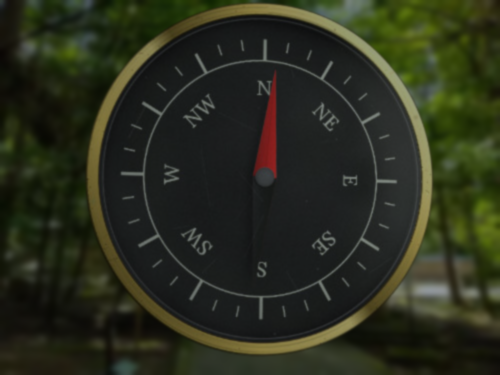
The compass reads 5 °
